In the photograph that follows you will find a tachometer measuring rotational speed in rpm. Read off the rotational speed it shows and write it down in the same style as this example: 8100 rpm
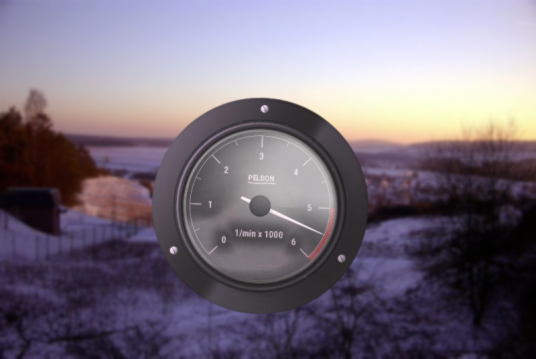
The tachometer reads 5500 rpm
